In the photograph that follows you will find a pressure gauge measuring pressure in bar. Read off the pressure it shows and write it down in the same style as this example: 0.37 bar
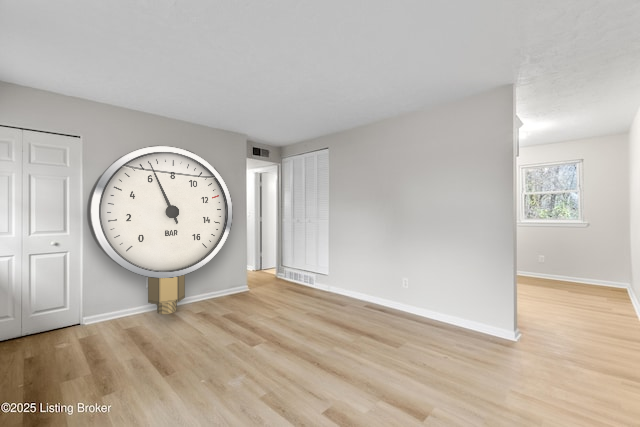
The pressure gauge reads 6.5 bar
